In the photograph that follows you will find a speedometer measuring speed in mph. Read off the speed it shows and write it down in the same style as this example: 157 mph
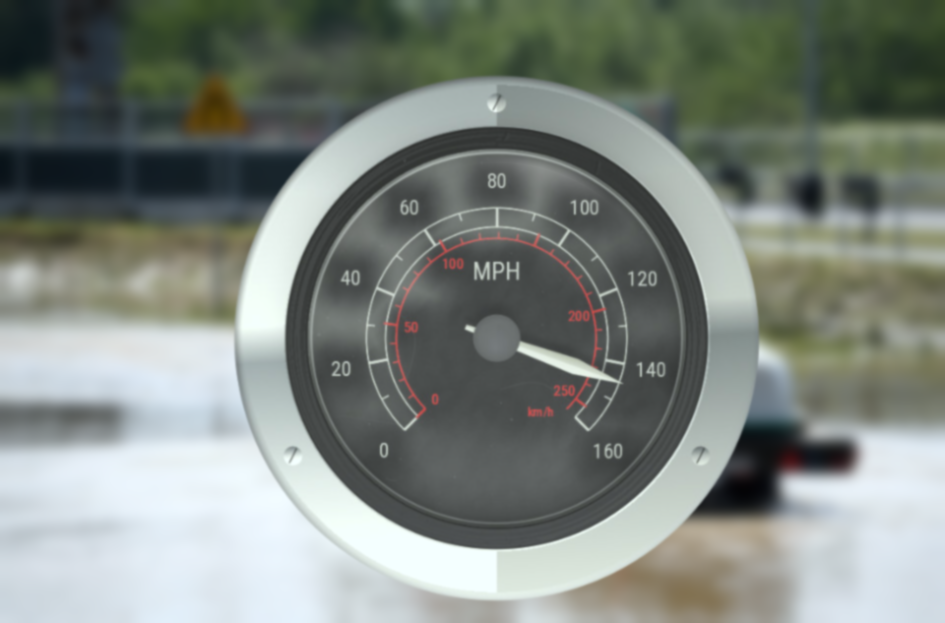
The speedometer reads 145 mph
